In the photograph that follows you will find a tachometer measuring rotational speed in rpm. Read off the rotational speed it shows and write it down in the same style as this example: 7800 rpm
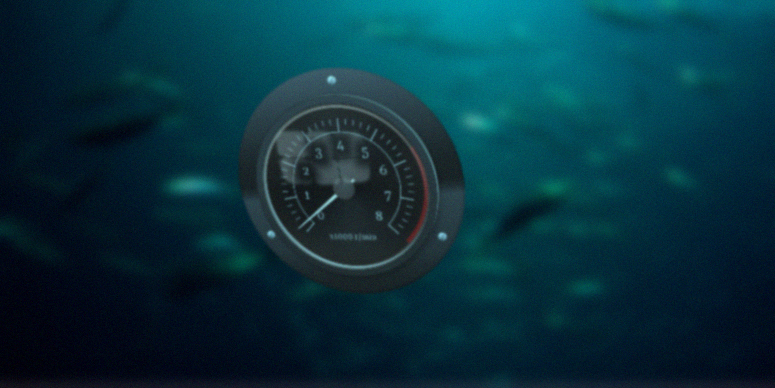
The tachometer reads 200 rpm
